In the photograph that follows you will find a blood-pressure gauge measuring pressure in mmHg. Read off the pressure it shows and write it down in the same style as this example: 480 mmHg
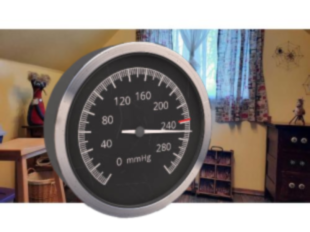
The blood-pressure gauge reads 250 mmHg
